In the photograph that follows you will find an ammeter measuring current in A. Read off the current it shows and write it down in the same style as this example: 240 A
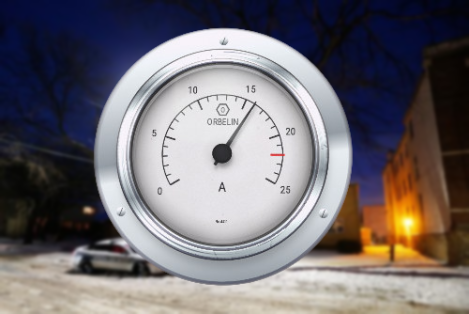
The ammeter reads 16 A
